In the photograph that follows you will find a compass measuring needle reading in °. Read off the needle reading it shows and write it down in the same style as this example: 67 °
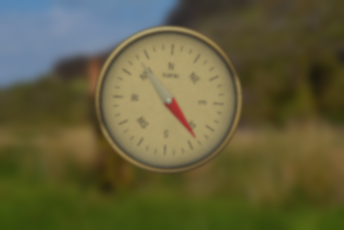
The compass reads 140 °
